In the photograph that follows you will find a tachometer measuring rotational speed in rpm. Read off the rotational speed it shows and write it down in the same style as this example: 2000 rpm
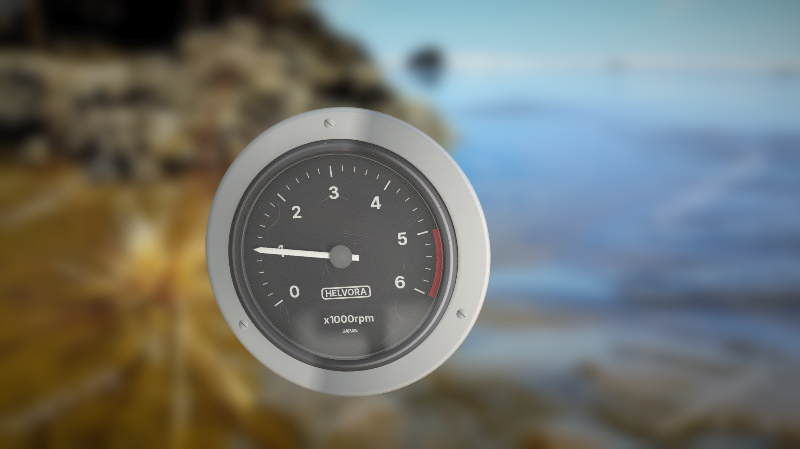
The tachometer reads 1000 rpm
